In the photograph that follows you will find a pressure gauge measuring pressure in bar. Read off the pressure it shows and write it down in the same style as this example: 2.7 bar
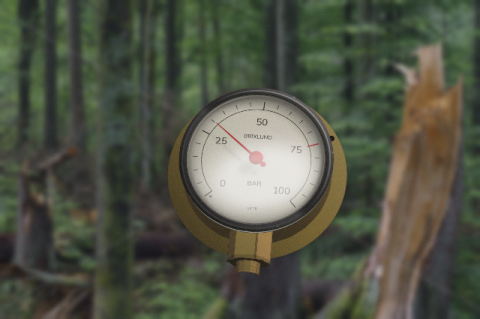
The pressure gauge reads 30 bar
